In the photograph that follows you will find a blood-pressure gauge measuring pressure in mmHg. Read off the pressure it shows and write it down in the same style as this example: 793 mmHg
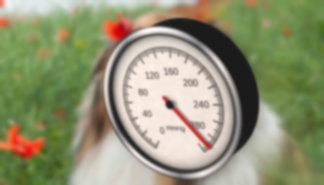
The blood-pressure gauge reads 290 mmHg
